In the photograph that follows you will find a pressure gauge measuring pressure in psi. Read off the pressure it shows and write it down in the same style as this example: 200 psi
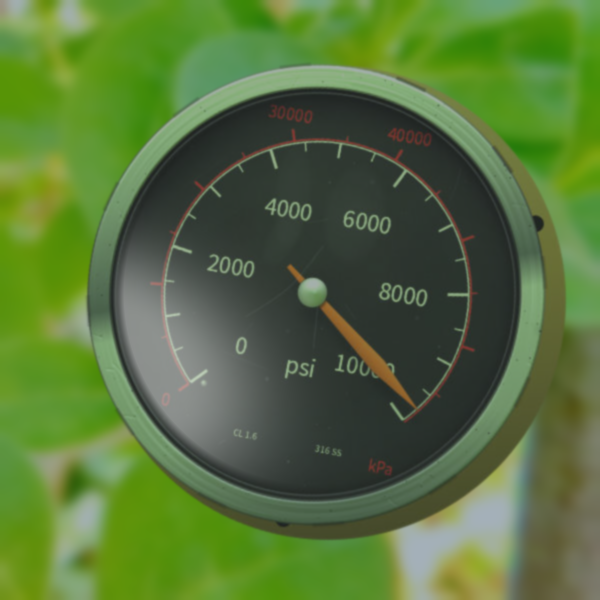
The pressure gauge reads 9750 psi
